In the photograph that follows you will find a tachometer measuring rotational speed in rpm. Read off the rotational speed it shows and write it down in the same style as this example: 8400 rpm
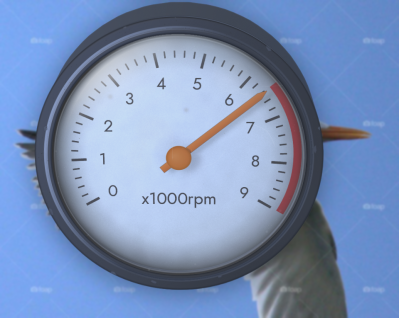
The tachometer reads 6400 rpm
